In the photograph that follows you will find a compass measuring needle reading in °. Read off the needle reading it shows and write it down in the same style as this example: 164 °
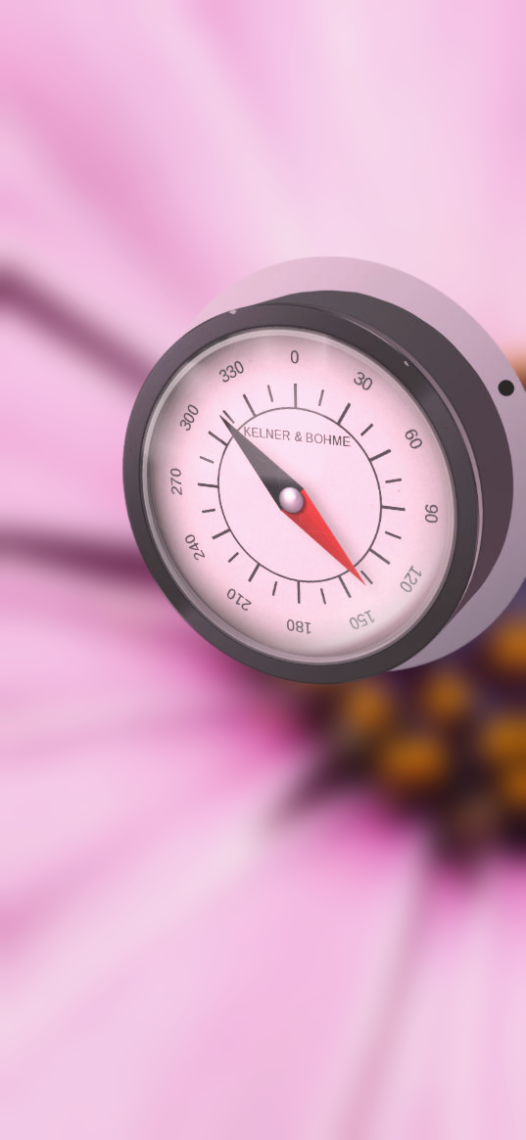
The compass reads 135 °
